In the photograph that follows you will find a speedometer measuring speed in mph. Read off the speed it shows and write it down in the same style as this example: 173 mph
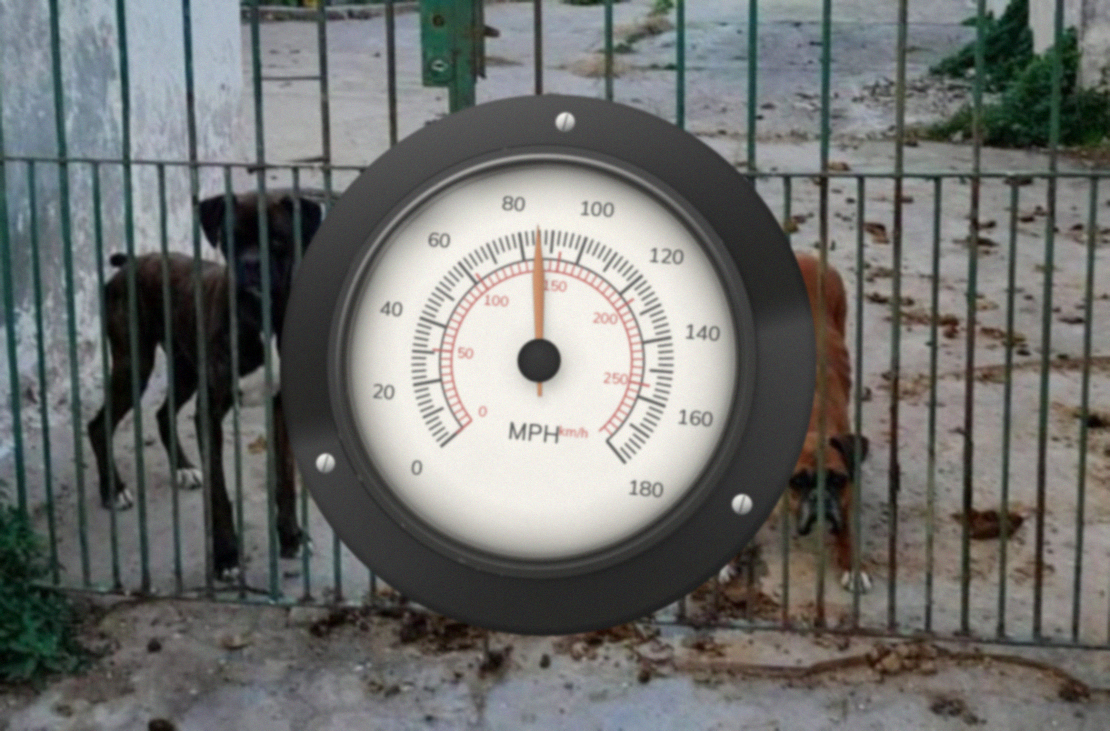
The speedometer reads 86 mph
